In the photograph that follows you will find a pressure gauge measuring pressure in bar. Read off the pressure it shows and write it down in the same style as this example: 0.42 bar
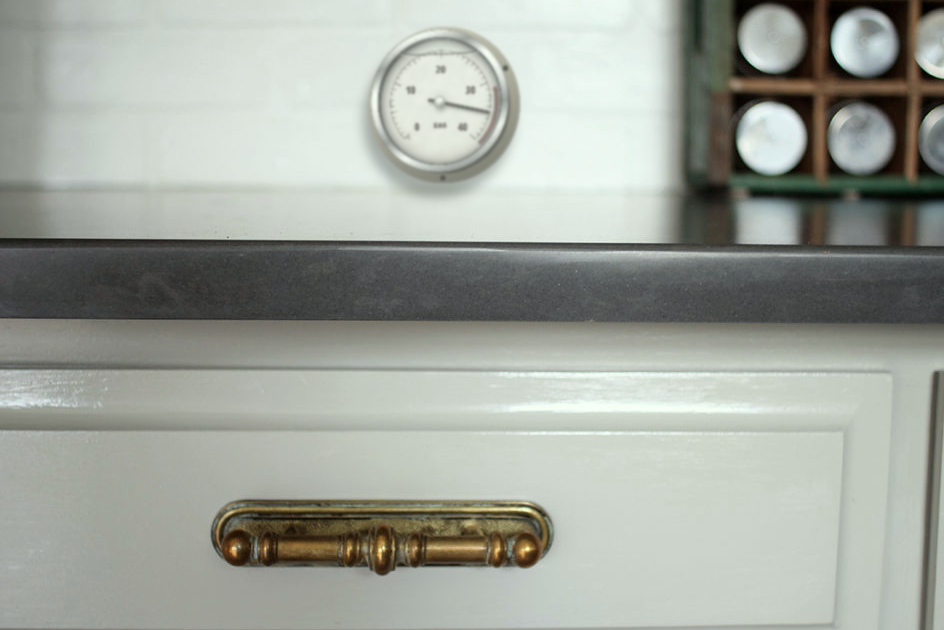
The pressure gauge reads 35 bar
